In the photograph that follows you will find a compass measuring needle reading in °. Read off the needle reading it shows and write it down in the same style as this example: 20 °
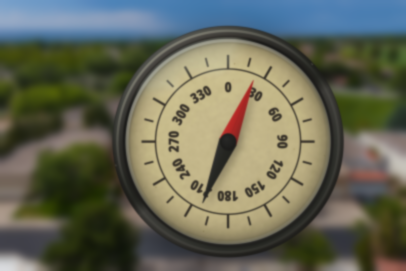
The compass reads 22.5 °
